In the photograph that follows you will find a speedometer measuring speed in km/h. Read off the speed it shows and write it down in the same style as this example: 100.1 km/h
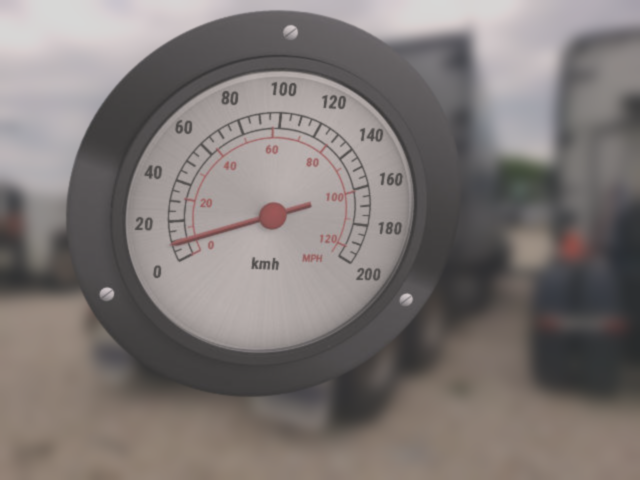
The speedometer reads 10 km/h
